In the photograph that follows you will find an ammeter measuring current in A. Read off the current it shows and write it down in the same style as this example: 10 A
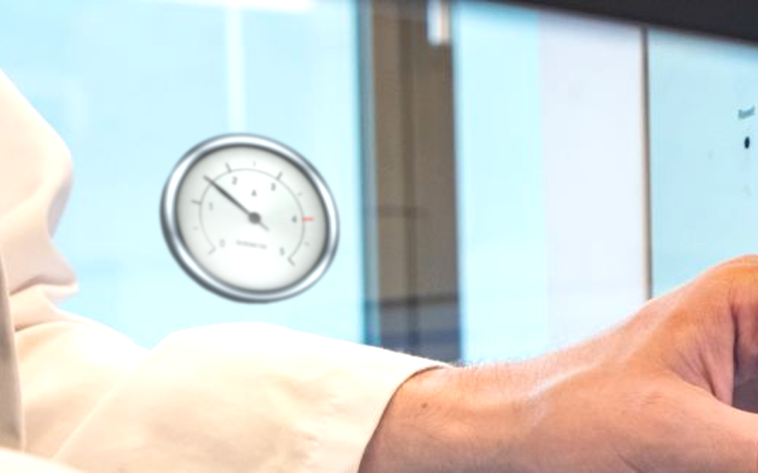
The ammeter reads 1.5 A
